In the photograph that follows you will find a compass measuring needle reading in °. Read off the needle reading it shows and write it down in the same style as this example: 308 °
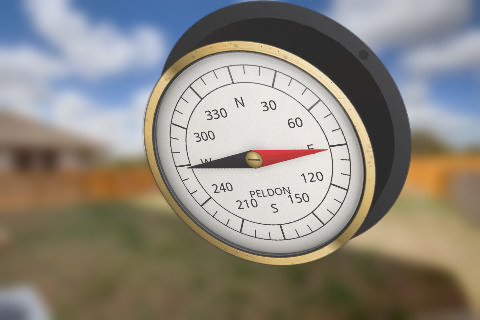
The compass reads 90 °
